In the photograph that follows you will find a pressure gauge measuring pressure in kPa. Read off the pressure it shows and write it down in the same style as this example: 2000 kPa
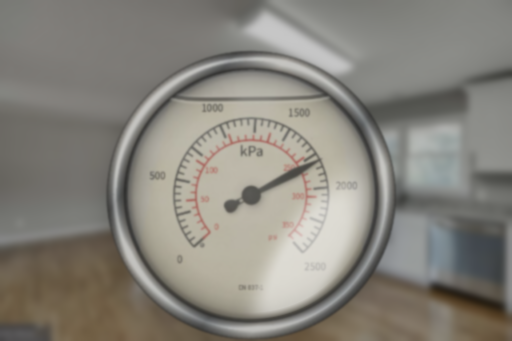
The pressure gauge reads 1800 kPa
